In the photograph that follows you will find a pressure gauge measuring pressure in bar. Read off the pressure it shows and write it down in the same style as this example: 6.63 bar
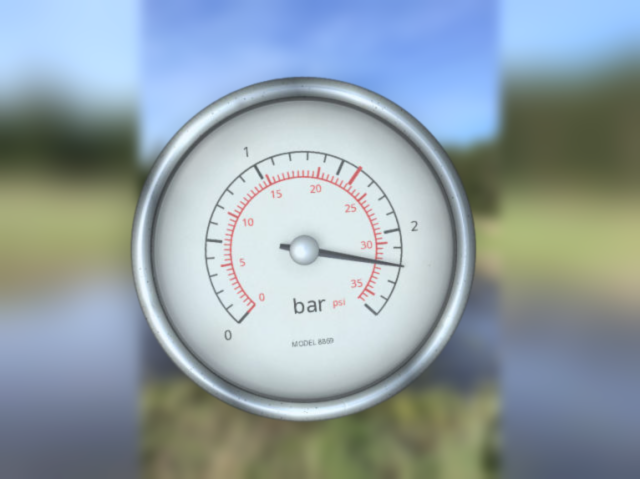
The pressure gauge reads 2.2 bar
